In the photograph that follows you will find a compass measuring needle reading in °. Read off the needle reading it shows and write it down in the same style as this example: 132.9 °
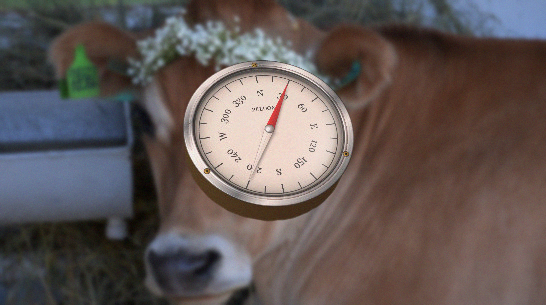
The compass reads 30 °
